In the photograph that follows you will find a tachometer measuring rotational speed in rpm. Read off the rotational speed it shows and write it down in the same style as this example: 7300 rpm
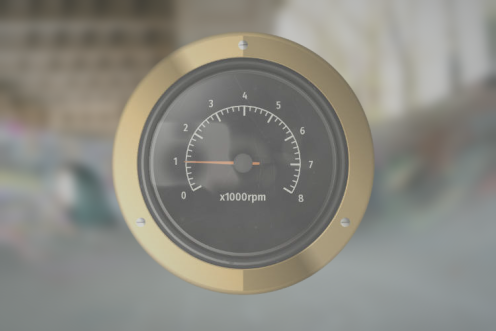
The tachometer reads 1000 rpm
